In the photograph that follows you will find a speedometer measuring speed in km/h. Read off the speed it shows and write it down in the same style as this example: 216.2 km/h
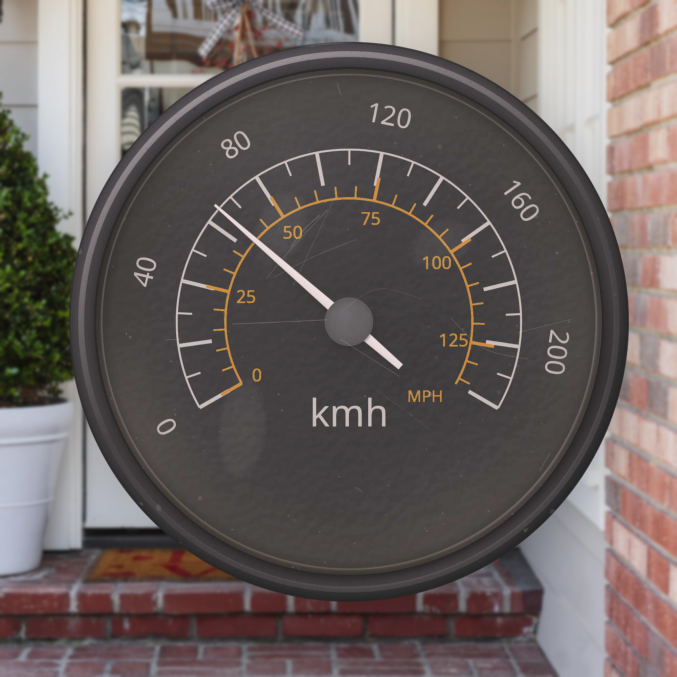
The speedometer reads 65 km/h
